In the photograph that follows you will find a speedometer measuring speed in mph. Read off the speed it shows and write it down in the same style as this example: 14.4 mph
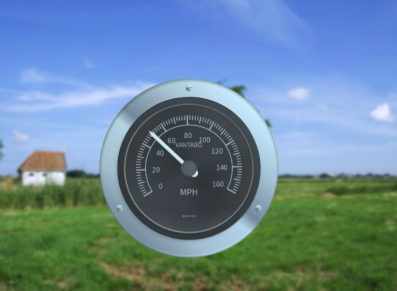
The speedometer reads 50 mph
